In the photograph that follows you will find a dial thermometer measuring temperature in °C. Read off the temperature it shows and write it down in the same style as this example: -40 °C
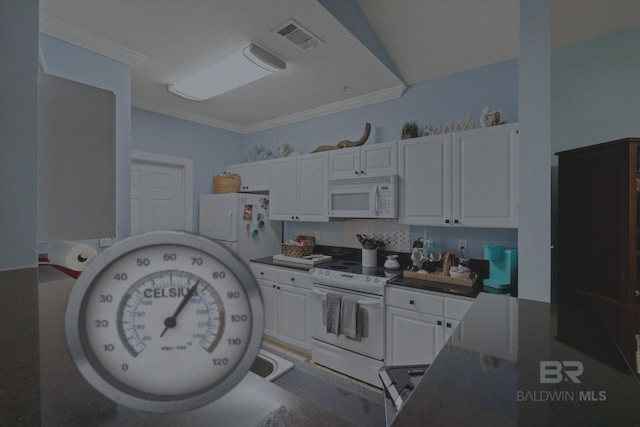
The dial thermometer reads 75 °C
